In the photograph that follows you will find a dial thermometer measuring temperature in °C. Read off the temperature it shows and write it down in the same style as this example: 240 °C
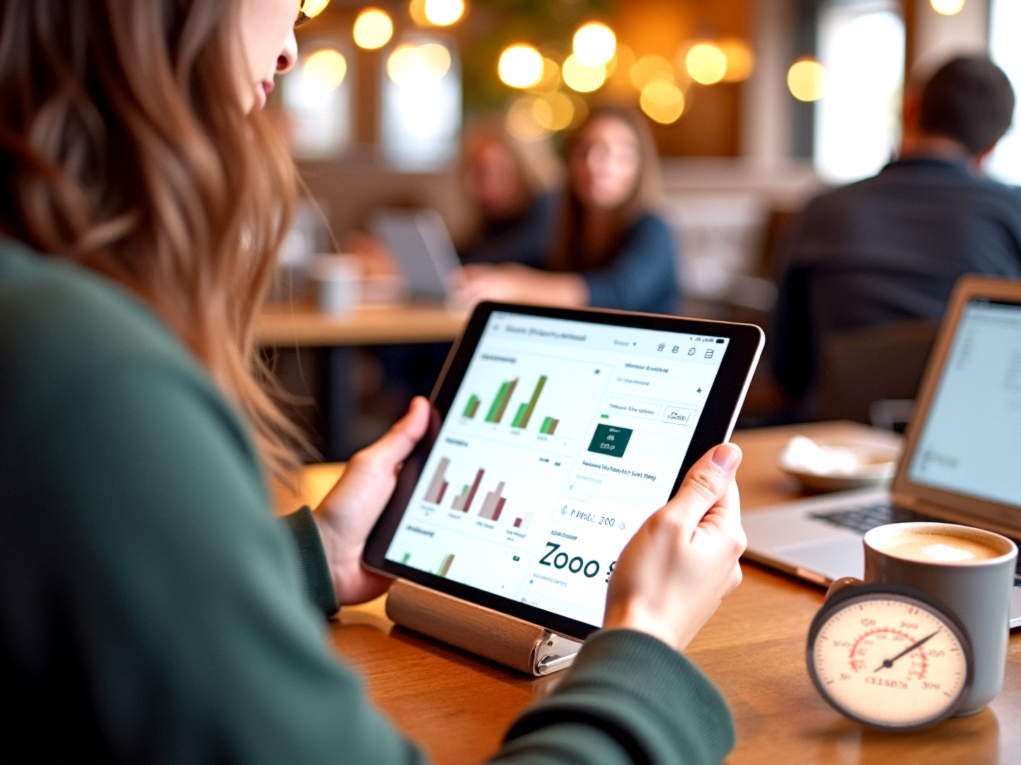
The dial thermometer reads 225 °C
